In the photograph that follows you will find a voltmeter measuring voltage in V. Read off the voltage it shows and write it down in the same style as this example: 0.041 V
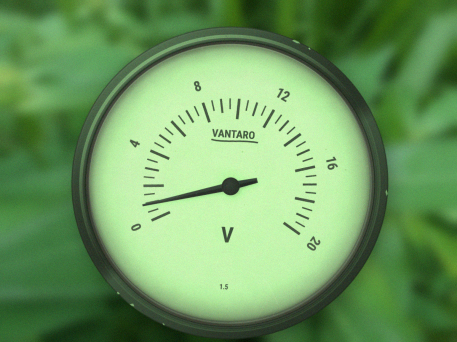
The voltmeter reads 1 V
